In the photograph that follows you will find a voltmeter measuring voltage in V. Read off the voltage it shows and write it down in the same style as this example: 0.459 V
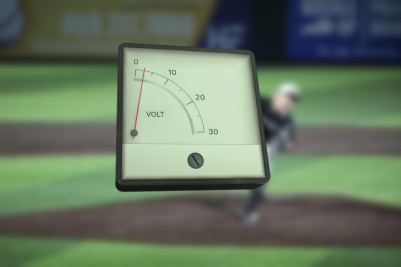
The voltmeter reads 2.5 V
